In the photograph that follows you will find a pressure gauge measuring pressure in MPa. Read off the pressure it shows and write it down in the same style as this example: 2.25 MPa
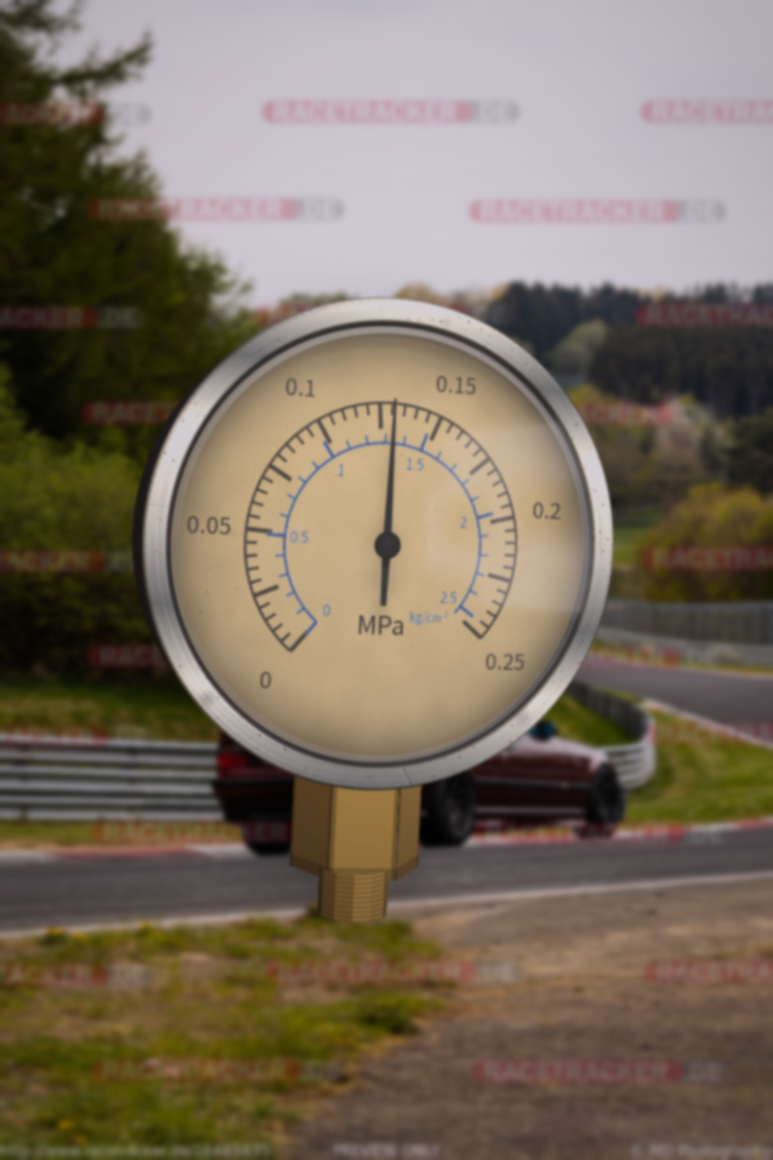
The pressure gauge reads 0.13 MPa
